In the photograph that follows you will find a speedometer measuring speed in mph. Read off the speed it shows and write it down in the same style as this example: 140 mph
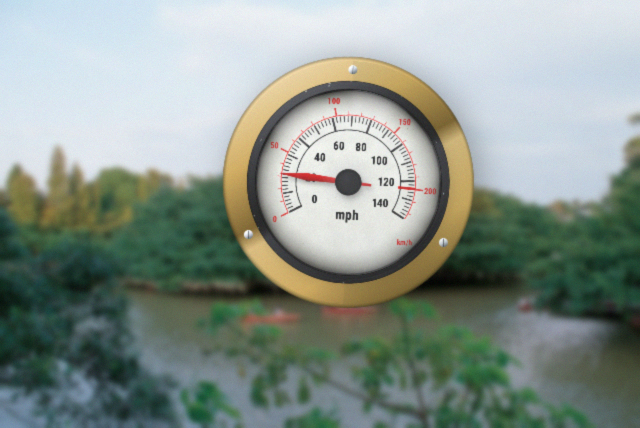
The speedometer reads 20 mph
